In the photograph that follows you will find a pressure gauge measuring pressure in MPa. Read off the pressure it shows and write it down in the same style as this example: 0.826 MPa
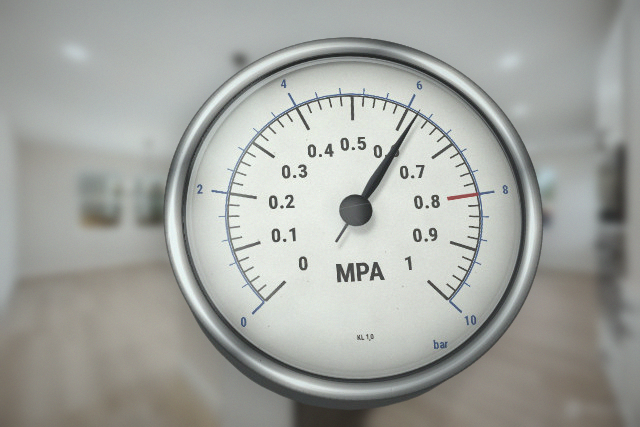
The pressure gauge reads 0.62 MPa
